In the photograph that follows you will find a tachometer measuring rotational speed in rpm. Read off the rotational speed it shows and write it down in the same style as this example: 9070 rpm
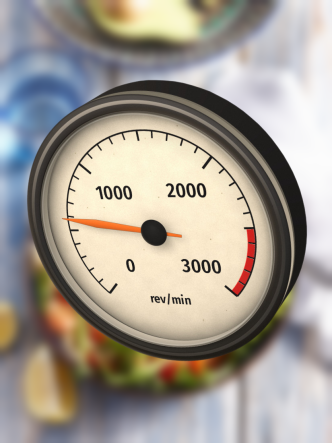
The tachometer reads 600 rpm
